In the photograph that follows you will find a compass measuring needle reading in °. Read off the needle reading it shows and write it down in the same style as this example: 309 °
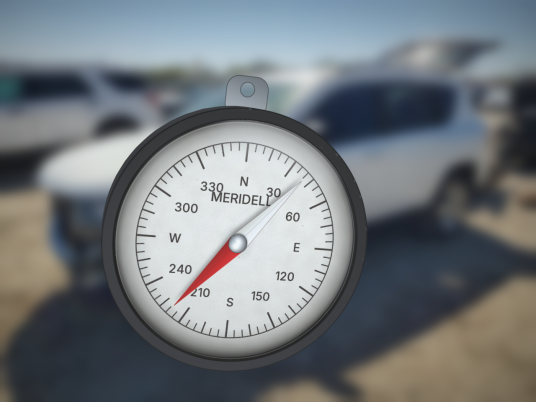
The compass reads 220 °
